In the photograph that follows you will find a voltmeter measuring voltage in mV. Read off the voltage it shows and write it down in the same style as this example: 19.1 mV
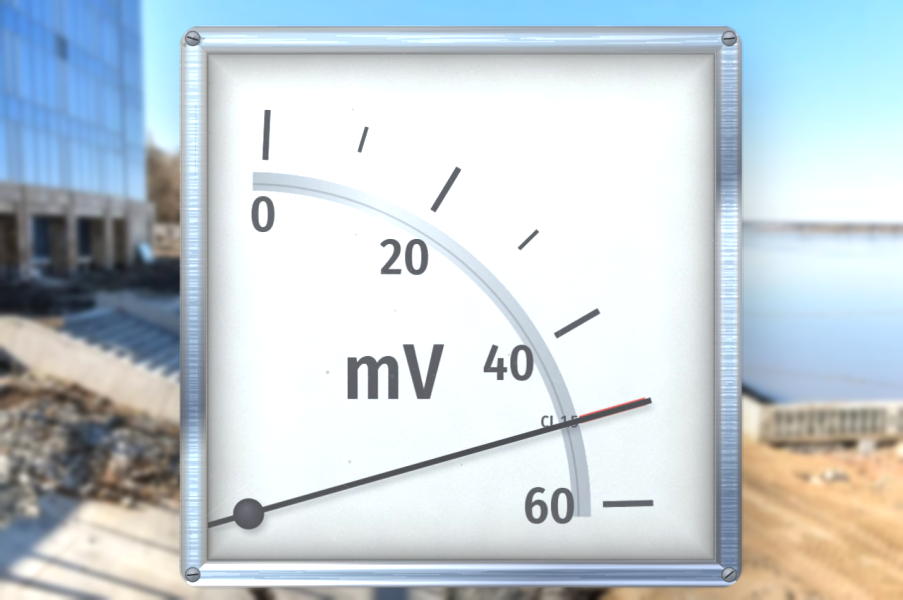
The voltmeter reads 50 mV
